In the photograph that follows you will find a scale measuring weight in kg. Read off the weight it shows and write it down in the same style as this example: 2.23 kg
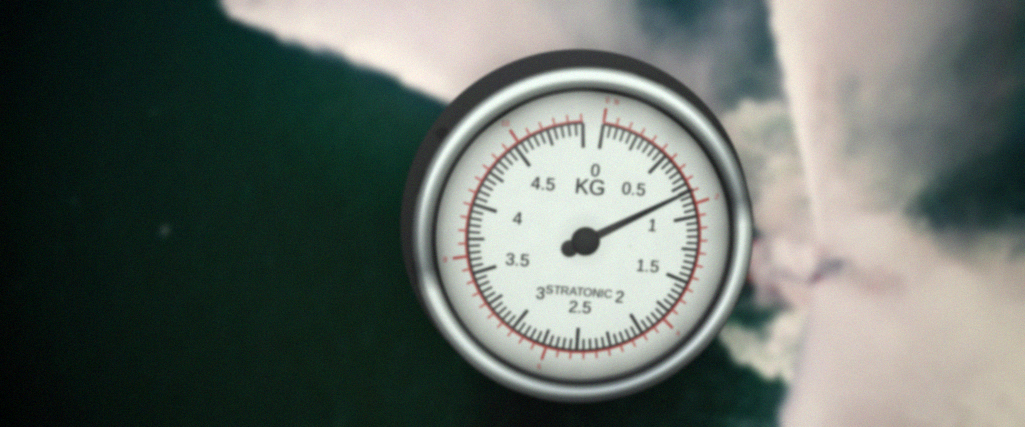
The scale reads 0.8 kg
